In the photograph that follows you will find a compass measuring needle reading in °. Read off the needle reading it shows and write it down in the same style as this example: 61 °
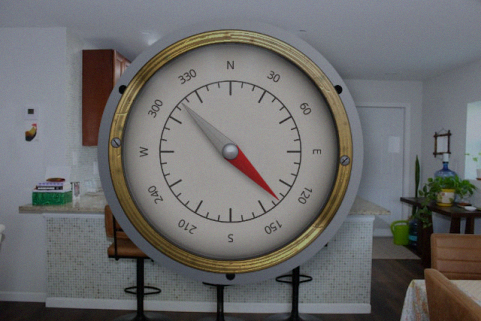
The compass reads 135 °
